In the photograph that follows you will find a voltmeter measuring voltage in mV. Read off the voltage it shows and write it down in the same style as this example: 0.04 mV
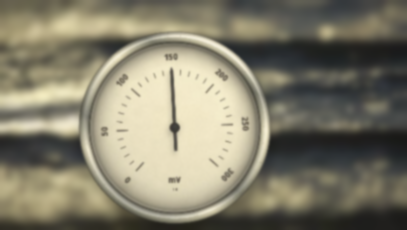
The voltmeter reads 150 mV
